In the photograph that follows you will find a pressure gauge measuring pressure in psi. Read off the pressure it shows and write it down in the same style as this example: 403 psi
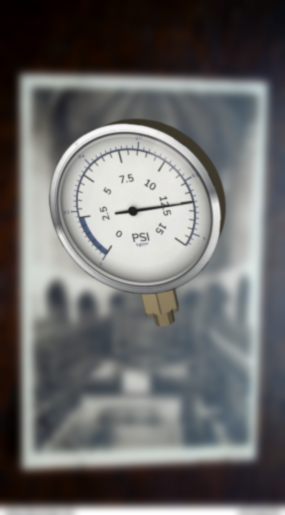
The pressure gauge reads 12.5 psi
